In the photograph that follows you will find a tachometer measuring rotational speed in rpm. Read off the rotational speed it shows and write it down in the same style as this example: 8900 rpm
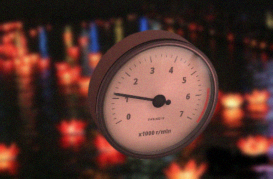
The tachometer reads 1200 rpm
